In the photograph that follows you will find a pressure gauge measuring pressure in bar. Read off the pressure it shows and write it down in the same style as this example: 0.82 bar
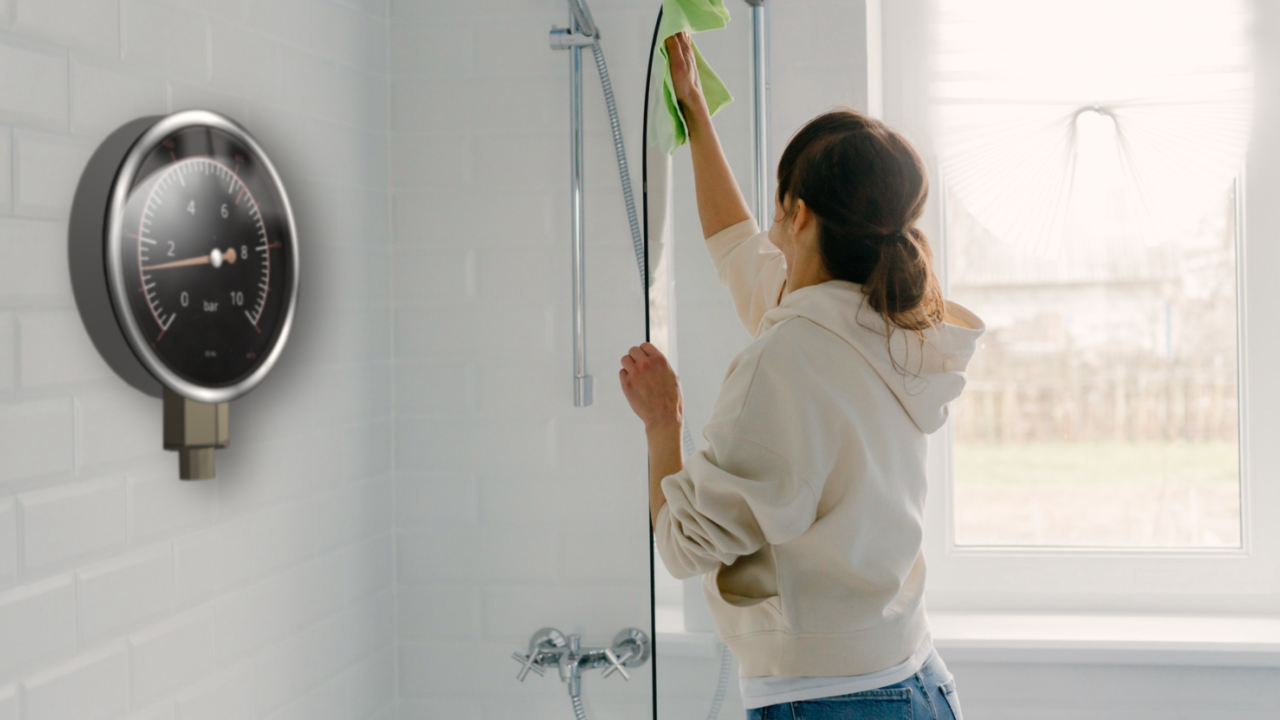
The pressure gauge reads 1.4 bar
